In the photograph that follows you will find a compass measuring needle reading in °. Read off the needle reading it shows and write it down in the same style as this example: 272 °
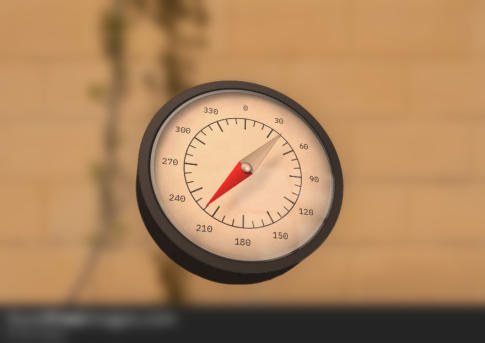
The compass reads 220 °
